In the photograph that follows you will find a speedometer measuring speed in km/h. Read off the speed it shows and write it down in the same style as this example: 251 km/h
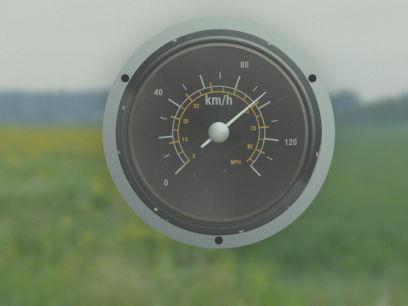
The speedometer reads 95 km/h
